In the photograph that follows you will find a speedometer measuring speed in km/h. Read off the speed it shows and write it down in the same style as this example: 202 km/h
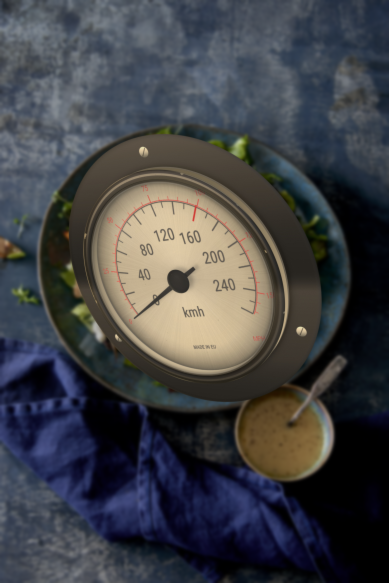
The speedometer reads 0 km/h
